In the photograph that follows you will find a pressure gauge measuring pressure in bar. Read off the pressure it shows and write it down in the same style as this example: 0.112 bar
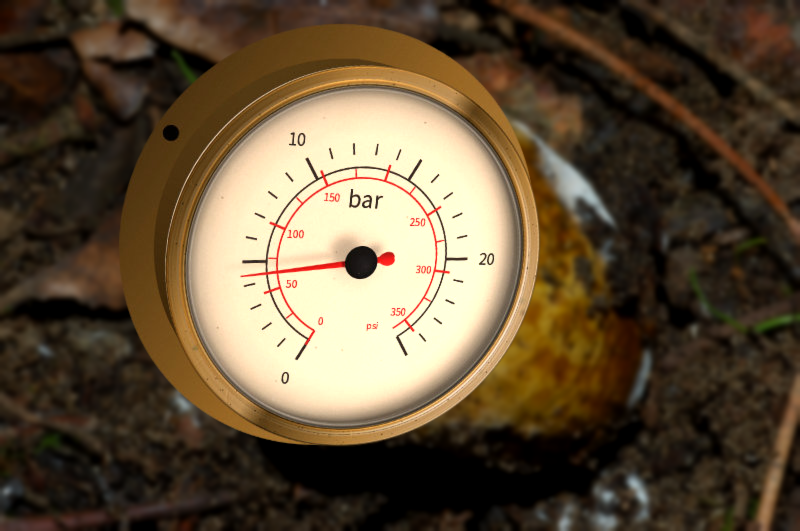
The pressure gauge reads 4.5 bar
